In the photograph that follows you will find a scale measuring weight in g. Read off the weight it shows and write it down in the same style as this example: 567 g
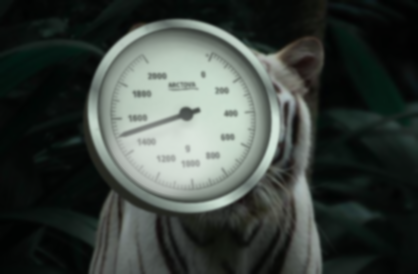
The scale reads 1500 g
